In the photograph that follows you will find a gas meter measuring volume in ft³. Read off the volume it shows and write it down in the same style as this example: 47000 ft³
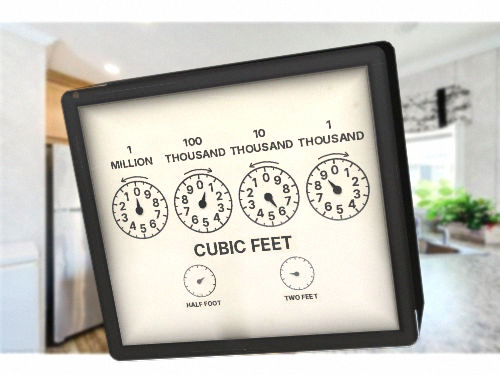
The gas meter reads 5900 ft³
